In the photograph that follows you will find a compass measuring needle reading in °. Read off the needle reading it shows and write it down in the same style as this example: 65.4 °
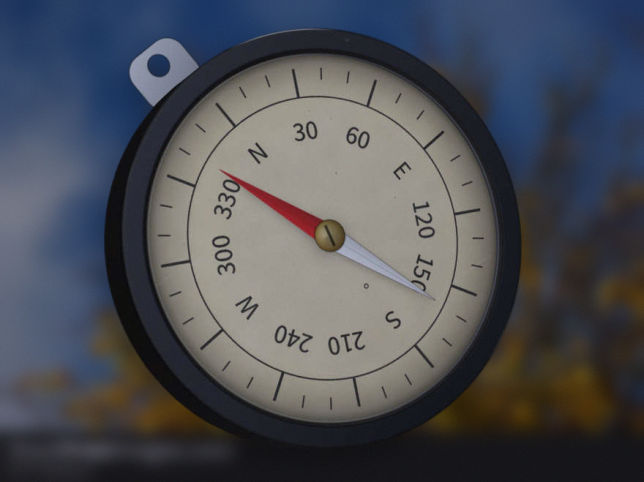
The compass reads 340 °
